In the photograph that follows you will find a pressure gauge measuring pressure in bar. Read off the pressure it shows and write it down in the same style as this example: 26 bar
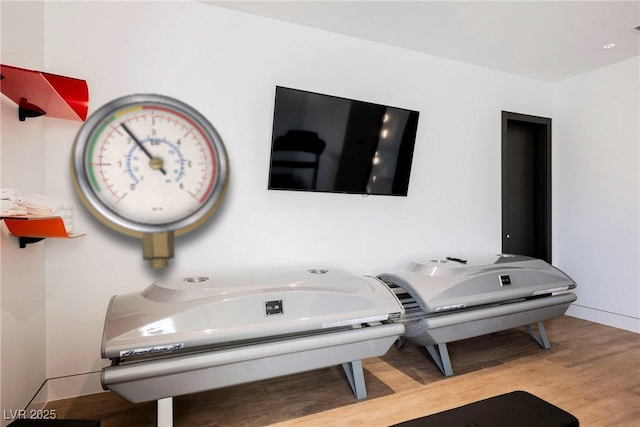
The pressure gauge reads 2.2 bar
